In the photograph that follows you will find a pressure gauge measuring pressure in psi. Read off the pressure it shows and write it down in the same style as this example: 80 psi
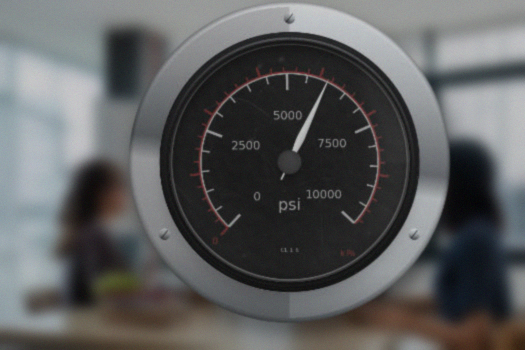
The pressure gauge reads 6000 psi
